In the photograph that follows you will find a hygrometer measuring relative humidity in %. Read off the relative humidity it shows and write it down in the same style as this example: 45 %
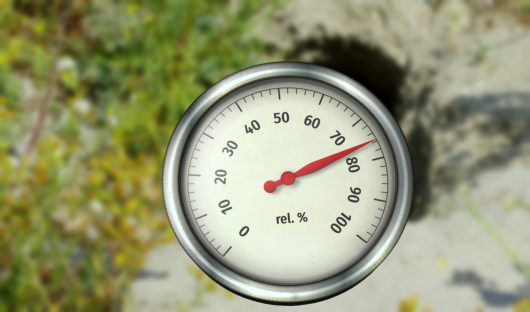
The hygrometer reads 76 %
